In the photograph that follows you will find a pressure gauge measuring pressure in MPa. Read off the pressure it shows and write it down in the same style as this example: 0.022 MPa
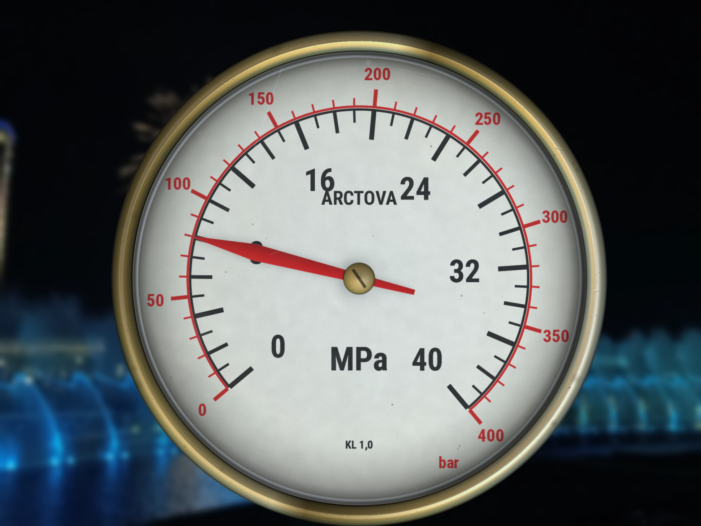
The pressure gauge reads 8 MPa
